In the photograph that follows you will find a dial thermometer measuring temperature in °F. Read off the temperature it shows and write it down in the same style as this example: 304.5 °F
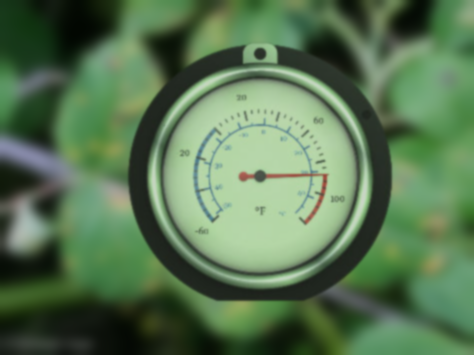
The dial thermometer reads 88 °F
